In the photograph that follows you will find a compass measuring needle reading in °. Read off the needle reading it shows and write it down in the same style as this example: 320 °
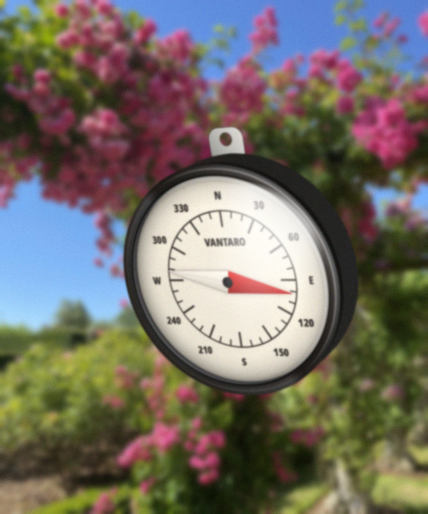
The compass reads 100 °
